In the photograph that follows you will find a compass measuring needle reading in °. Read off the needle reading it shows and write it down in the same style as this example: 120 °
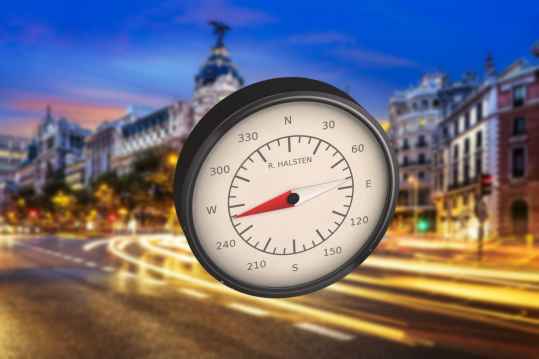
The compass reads 260 °
